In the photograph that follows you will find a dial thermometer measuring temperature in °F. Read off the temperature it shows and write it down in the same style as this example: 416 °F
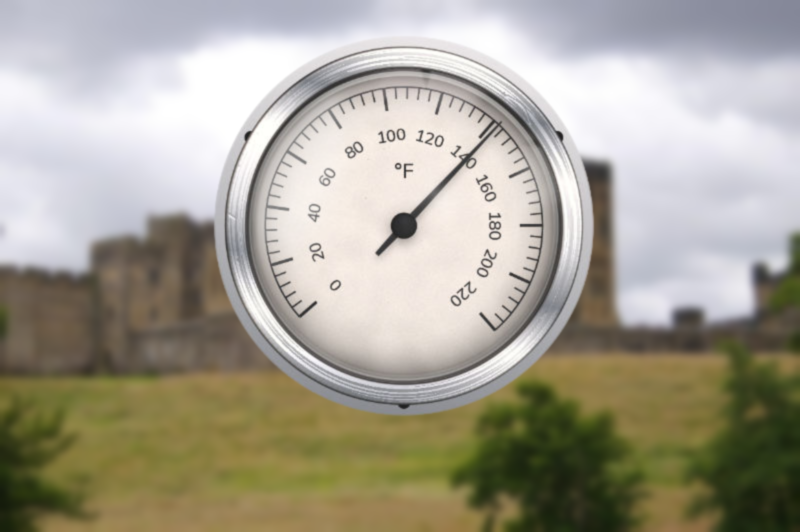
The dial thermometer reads 142 °F
